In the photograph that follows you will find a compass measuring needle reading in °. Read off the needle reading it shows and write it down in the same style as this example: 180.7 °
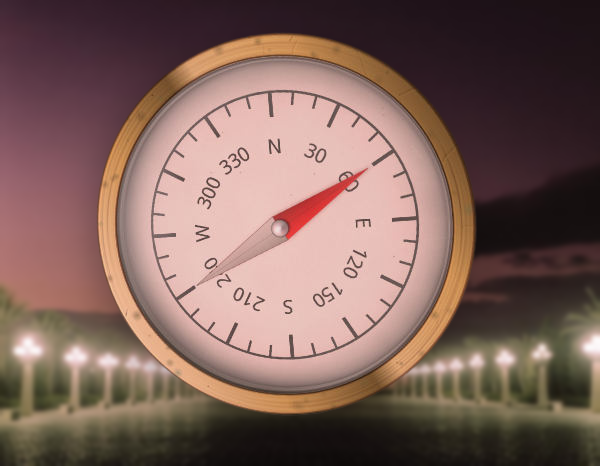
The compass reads 60 °
